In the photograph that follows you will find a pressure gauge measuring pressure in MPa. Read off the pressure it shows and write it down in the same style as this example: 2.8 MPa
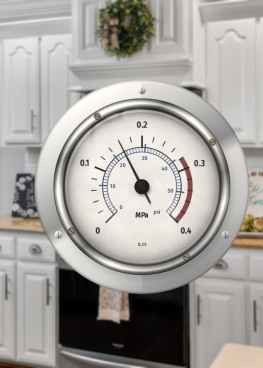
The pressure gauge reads 0.16 MPa
